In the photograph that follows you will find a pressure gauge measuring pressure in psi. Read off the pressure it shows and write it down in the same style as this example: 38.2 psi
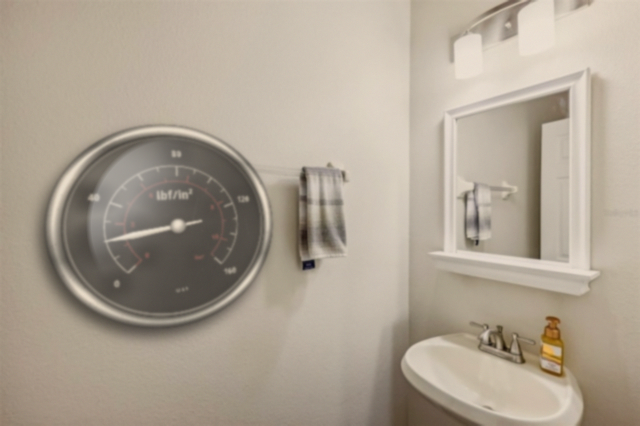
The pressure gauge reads 20 psi
